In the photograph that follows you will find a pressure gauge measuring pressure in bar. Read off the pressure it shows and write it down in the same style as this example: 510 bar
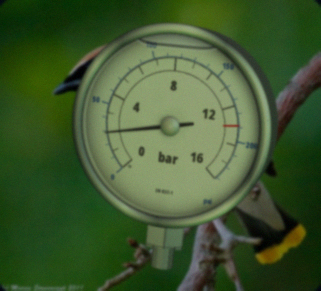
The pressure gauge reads 2 bar
